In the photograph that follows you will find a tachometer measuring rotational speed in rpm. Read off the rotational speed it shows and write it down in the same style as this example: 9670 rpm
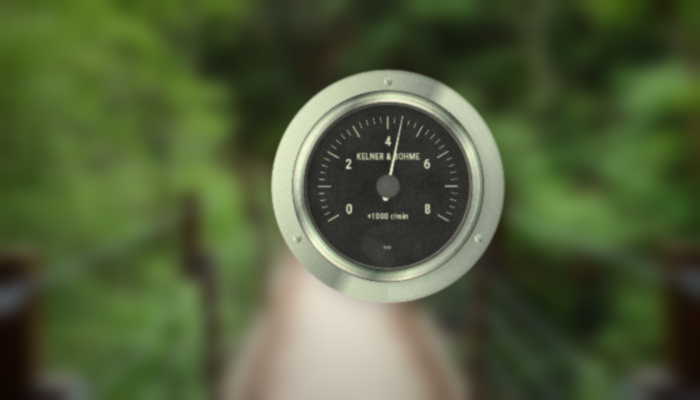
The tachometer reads 4400 rpm
